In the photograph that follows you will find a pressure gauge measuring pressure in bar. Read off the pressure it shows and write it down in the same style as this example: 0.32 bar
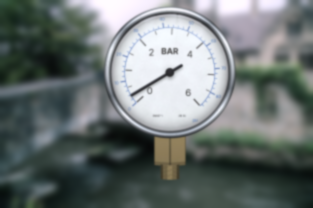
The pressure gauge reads 0.25 bar
